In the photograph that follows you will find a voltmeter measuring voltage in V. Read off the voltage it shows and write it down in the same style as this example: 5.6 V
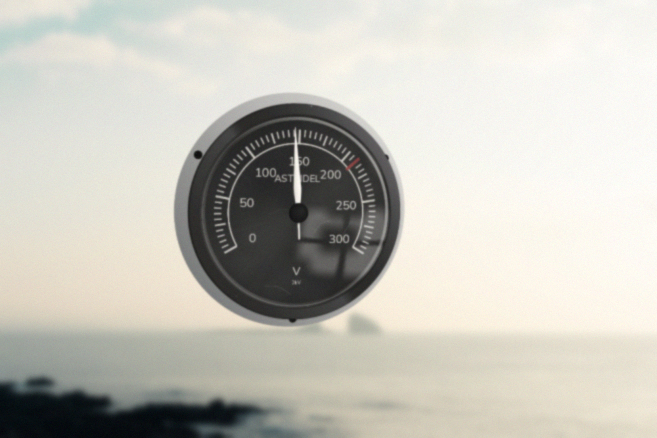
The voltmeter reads 145 V
